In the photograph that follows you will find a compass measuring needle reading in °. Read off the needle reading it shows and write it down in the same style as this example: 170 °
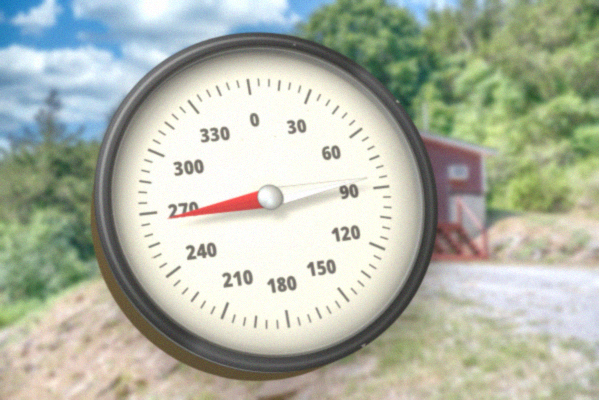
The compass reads 265 °
